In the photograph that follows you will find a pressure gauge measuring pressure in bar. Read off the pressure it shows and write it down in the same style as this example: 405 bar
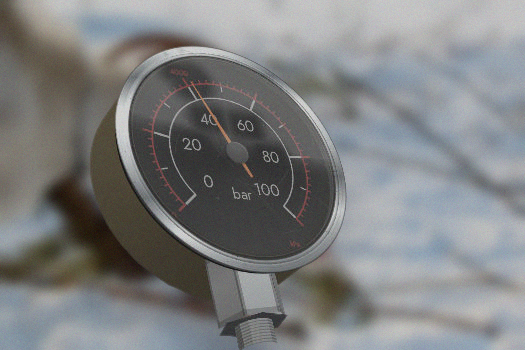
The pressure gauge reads 40 bar
